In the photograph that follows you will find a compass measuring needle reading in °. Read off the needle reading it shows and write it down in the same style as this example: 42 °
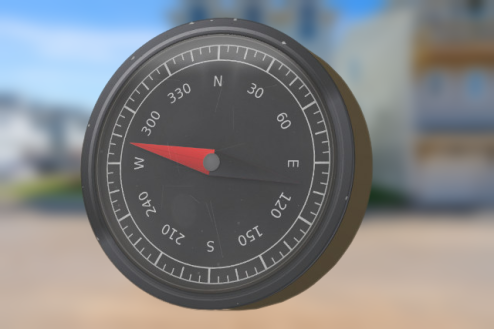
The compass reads 282.5 °
